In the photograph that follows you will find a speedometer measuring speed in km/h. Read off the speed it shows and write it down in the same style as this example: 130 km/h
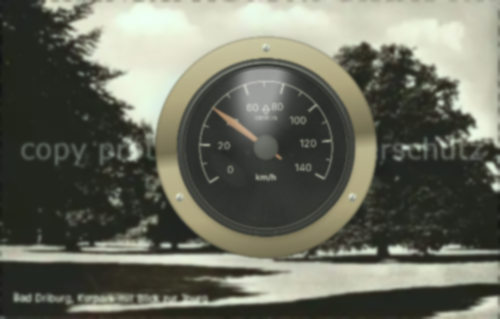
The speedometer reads 40 km/h
